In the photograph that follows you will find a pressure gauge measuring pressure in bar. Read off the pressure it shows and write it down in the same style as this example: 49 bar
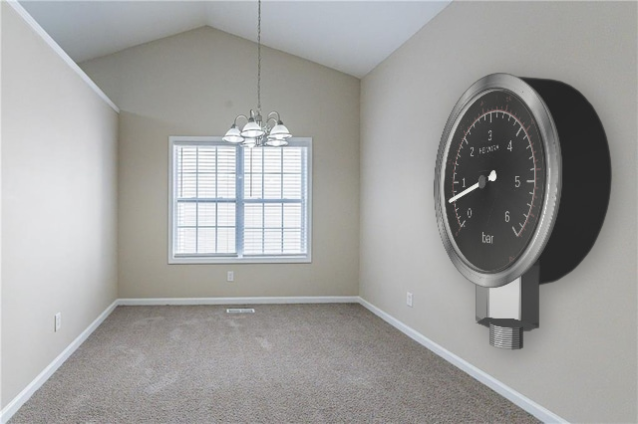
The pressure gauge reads 0.6 bar
